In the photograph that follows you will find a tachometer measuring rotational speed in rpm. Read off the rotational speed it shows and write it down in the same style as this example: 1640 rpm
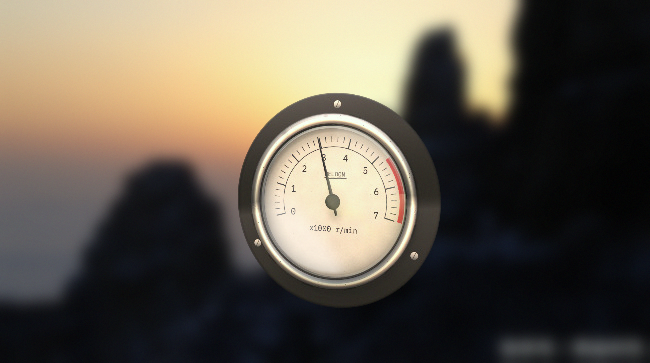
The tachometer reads 3000 rpm
